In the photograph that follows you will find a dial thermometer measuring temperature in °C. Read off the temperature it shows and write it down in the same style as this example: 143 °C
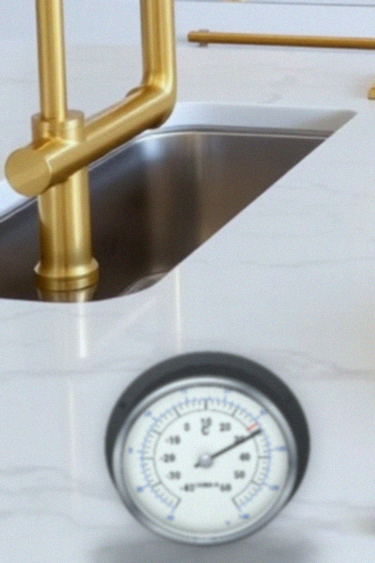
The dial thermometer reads 30 °C
